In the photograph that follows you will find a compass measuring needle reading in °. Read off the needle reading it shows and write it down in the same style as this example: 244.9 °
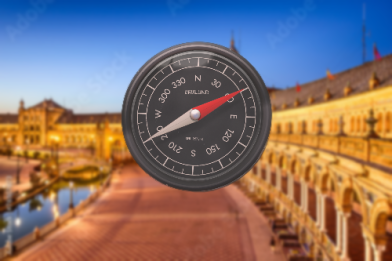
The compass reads 60 °
